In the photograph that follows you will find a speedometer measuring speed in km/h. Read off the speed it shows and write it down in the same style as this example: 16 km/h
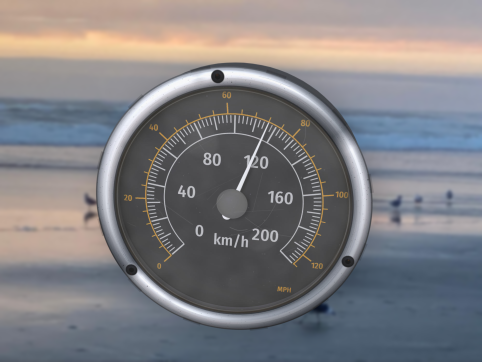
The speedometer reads 116 km/h
